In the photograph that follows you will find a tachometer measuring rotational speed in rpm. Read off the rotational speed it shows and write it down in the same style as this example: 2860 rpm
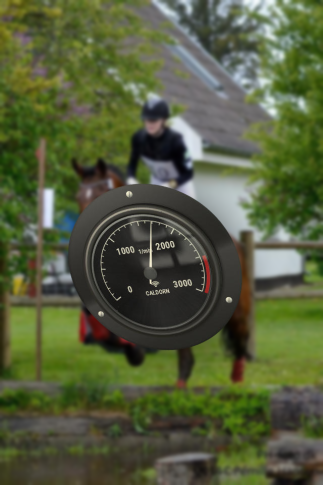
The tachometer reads 1700 rpm
